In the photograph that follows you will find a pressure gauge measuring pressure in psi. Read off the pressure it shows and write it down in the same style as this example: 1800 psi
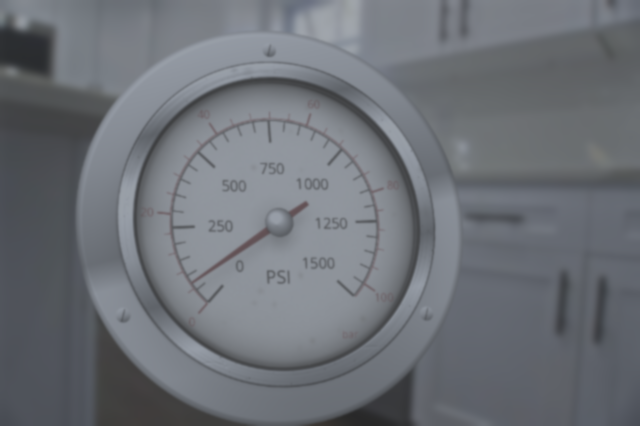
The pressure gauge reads 75 psi
